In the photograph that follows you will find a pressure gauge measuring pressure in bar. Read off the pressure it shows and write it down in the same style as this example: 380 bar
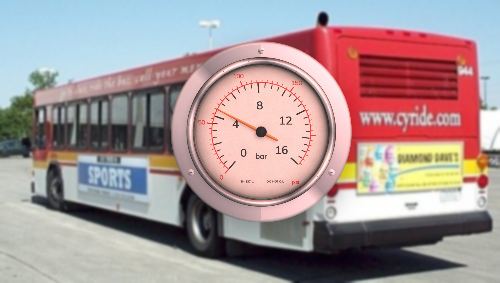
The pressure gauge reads 4.5 bar
